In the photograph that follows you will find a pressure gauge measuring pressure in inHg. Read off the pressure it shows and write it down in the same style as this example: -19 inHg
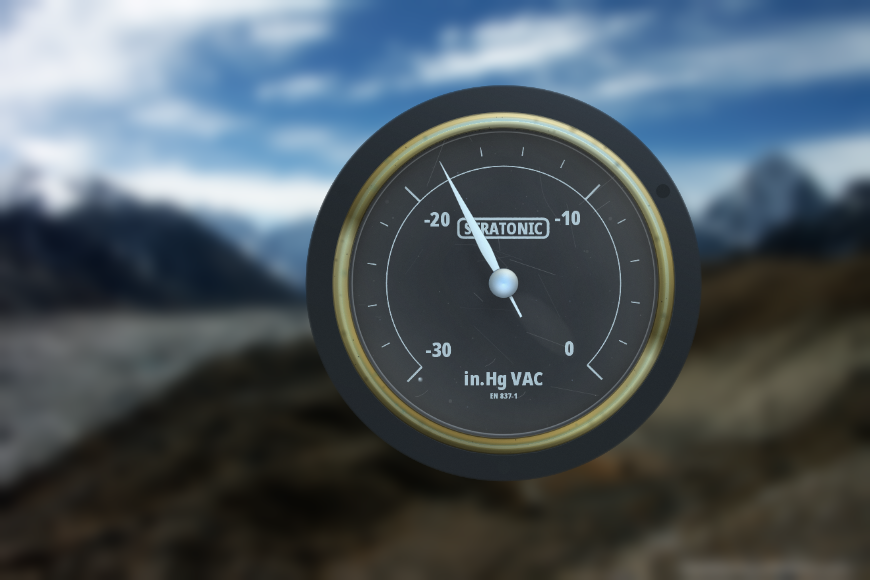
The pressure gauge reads -18 inHg
